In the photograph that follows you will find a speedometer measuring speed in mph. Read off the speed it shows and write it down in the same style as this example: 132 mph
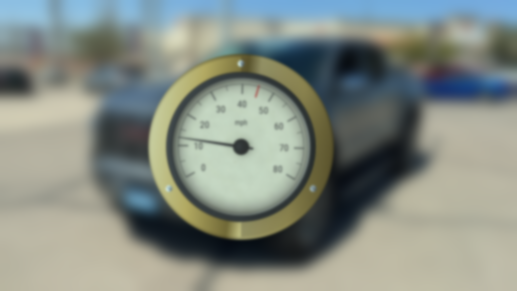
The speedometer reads 12.5 mph
